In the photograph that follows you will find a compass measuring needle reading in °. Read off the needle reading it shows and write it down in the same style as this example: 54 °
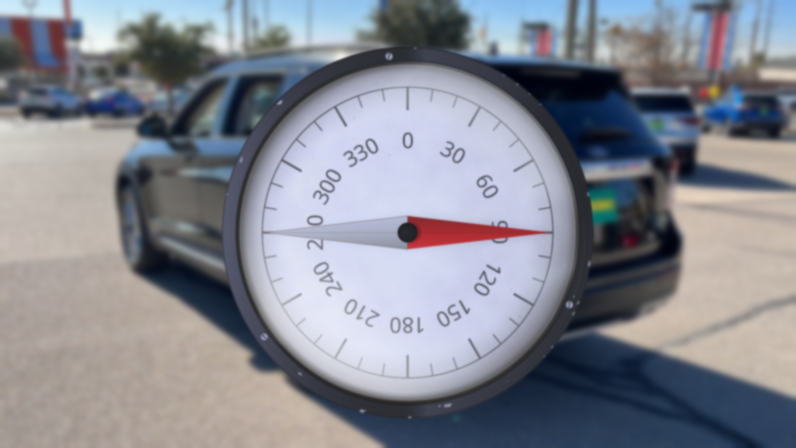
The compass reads 90 °
